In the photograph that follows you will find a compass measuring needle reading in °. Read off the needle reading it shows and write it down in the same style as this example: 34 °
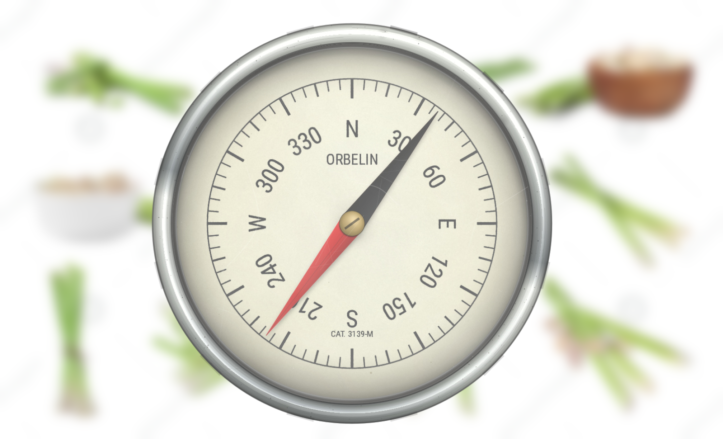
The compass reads 217.5 °
